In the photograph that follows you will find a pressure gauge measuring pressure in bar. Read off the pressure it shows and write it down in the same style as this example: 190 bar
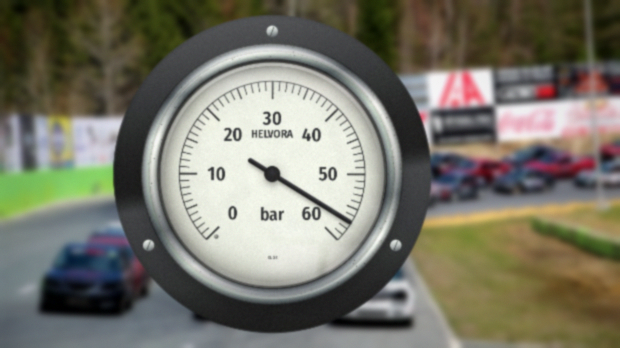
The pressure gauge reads 57 bar
